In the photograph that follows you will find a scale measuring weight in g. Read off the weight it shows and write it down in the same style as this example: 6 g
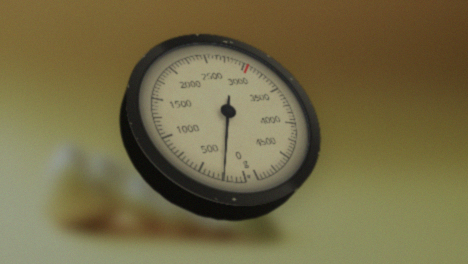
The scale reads 250 g
